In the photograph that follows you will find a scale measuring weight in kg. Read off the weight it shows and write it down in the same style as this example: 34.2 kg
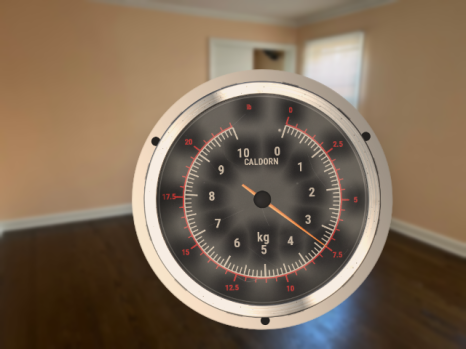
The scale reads 3.4 kg
